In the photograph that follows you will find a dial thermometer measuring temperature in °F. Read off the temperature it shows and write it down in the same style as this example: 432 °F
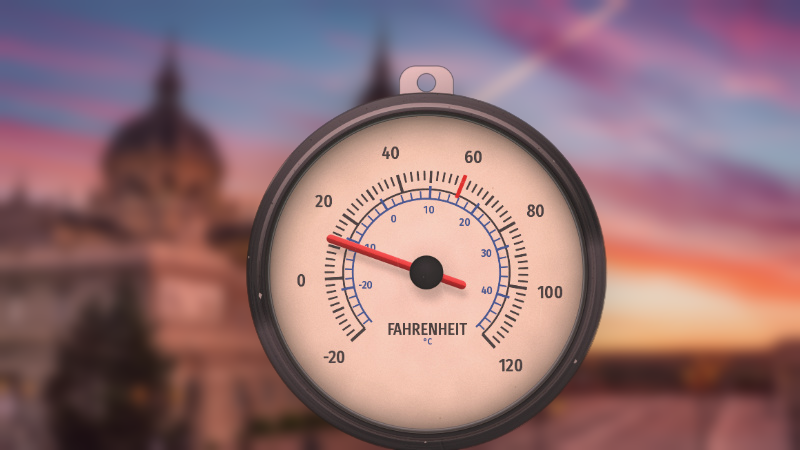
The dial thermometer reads 12 °F
